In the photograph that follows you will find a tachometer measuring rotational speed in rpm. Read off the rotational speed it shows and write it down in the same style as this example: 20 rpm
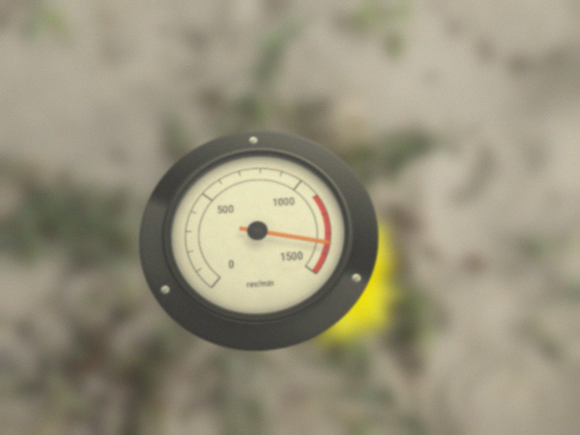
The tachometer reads 1350 rpm
